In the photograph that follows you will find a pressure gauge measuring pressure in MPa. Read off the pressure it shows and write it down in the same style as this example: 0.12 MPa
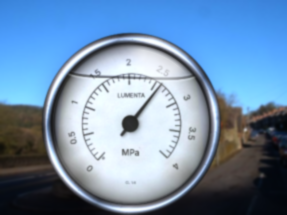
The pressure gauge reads 2.6 MPa
